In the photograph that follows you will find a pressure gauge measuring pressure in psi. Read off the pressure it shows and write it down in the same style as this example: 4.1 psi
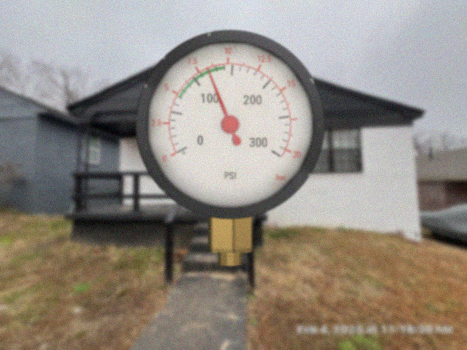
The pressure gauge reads 120 psi
